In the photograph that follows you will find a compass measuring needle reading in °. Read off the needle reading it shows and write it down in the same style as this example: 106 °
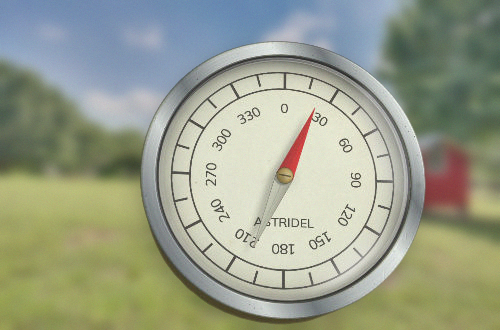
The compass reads 22.5 °
